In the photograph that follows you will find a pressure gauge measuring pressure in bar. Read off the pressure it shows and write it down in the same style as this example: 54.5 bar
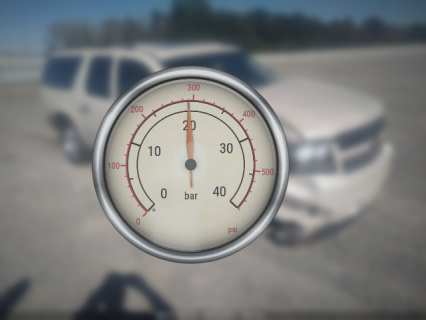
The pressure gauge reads 20 bar
